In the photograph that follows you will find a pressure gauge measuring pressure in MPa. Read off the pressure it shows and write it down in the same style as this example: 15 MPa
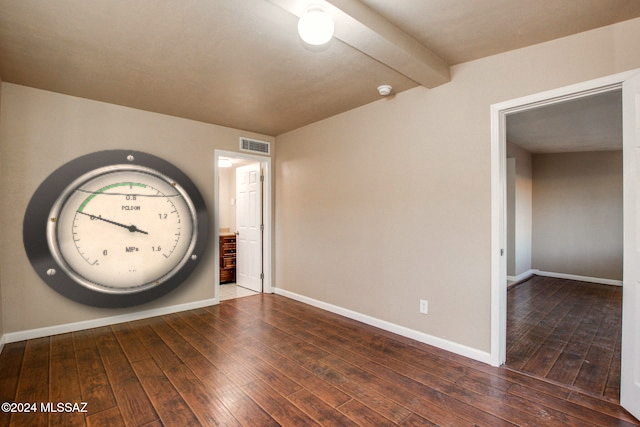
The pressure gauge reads 0.4 MPa
